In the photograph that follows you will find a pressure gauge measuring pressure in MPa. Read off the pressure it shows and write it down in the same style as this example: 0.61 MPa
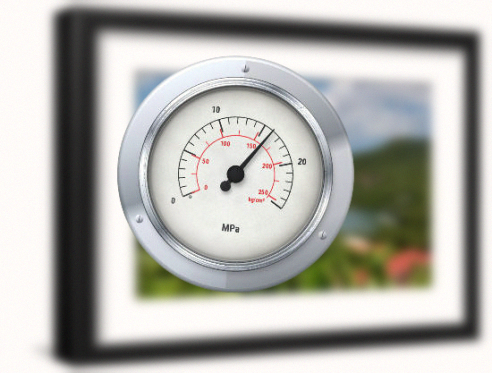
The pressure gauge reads 16 MPa
